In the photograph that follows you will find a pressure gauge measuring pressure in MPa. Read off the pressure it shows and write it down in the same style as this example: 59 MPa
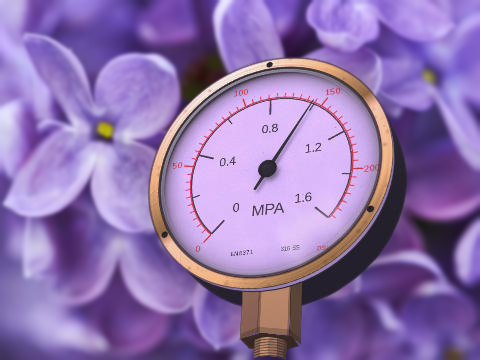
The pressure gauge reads 1 MPa
